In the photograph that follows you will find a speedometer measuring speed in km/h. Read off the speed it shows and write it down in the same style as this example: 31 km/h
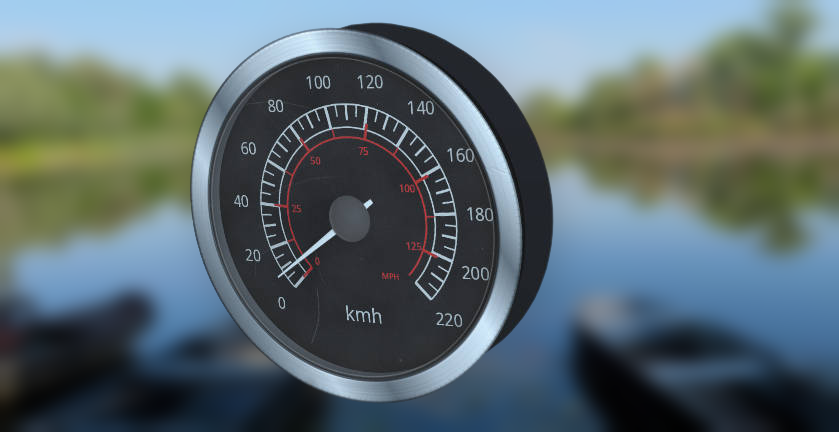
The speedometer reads 7.5 km/h
